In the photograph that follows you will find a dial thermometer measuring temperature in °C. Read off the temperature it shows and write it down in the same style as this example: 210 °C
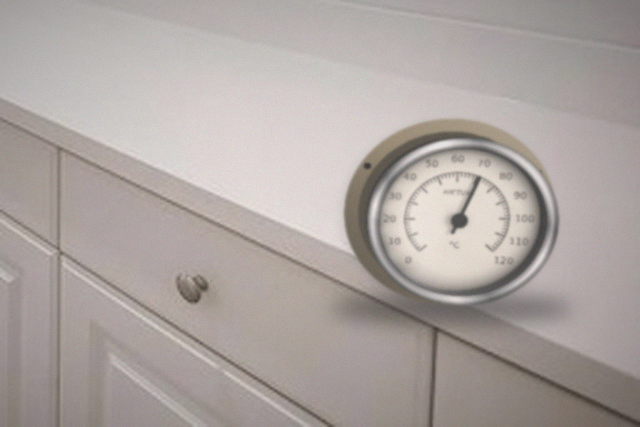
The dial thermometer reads 70 °C
